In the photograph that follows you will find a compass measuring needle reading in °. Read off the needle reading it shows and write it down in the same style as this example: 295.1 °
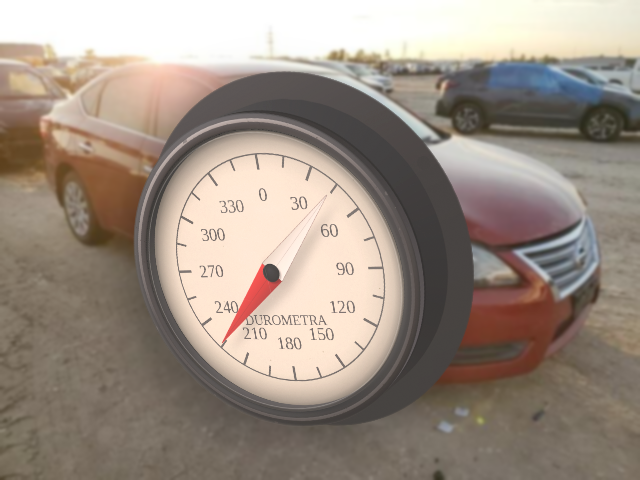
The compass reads 225 °
